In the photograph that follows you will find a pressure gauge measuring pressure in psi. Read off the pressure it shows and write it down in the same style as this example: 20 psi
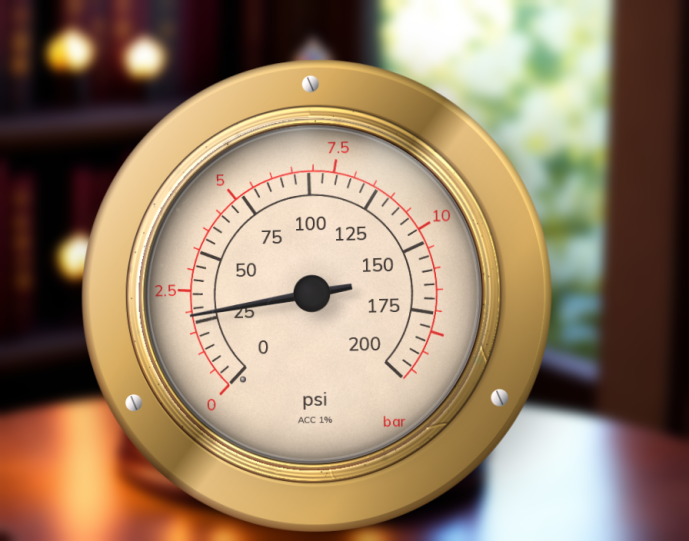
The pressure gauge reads 27.5 psi
